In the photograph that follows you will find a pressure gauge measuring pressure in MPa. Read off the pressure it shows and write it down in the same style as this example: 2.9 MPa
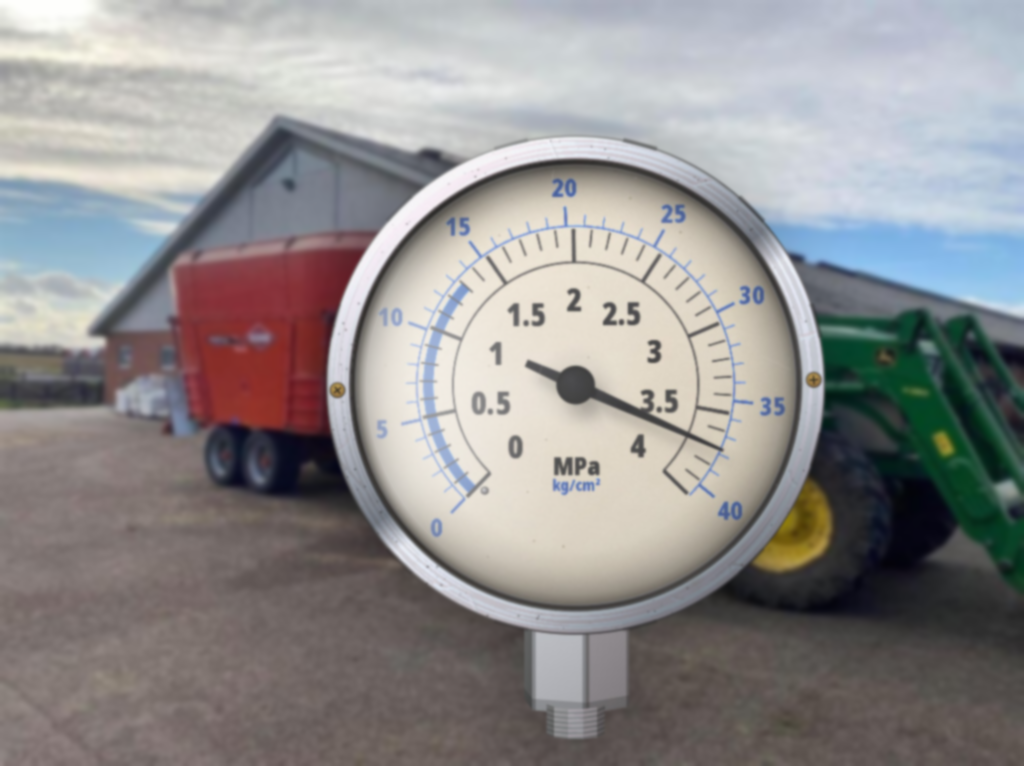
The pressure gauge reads 3.7 MPa
